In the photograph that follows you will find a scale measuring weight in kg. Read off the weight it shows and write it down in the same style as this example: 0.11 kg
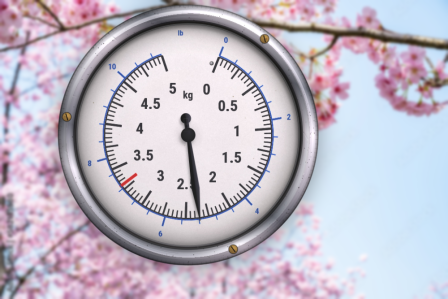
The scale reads 2.35 kg
